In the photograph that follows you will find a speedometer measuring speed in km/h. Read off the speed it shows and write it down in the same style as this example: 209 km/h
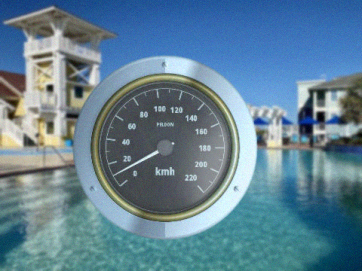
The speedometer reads 10 km/h
